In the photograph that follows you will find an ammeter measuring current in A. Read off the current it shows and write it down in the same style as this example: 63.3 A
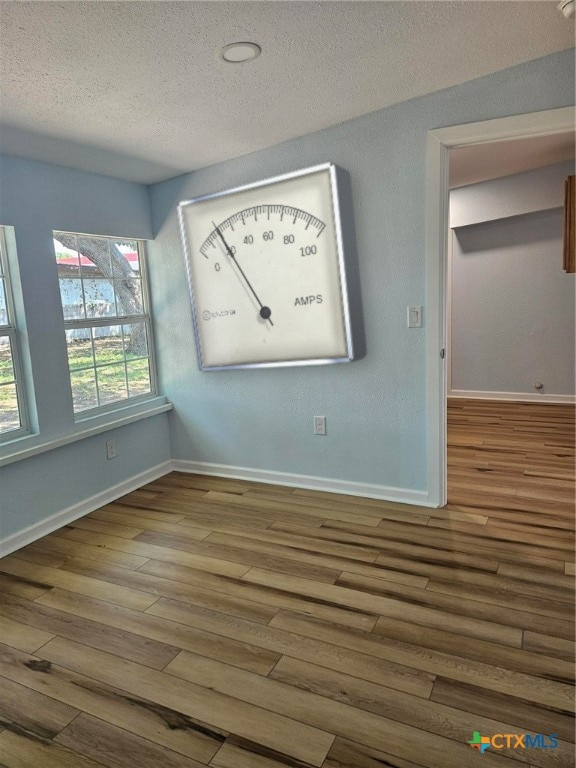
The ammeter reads 20 A
